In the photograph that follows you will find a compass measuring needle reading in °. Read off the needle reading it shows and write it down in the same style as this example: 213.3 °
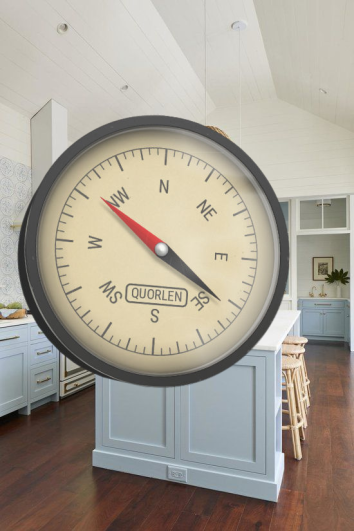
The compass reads 305 °
